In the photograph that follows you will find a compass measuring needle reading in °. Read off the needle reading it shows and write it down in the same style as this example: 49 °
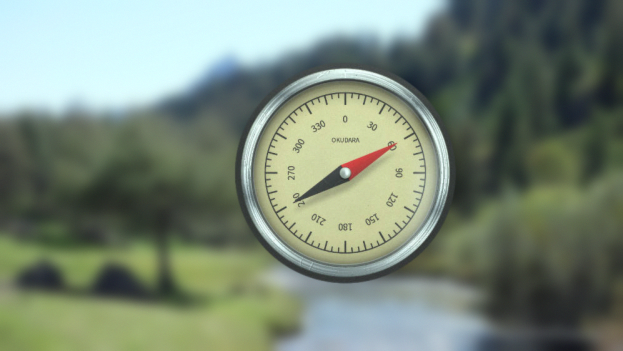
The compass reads 60 °
